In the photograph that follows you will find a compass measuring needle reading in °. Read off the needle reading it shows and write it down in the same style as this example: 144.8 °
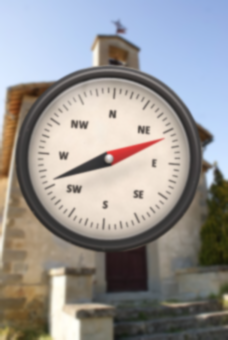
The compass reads 65 °
